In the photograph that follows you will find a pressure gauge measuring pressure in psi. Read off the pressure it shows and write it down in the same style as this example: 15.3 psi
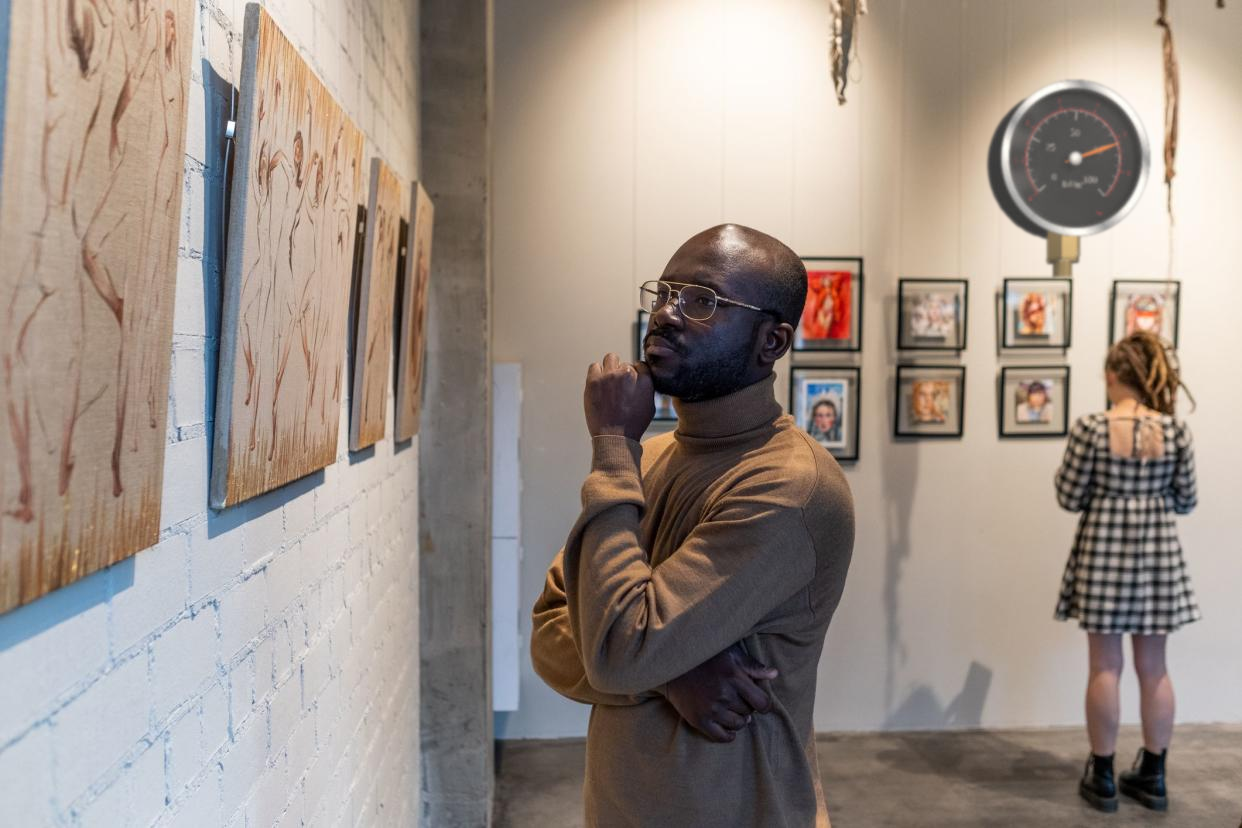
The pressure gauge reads 75 psi
